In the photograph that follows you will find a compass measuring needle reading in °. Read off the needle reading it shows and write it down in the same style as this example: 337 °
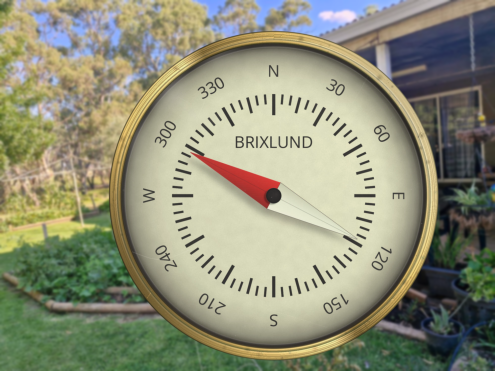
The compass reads 297.5 °
